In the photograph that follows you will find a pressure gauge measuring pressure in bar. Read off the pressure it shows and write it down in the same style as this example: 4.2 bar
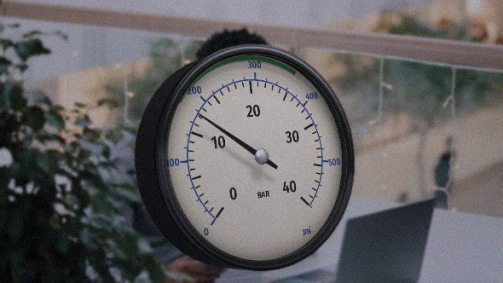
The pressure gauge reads 12 bar
